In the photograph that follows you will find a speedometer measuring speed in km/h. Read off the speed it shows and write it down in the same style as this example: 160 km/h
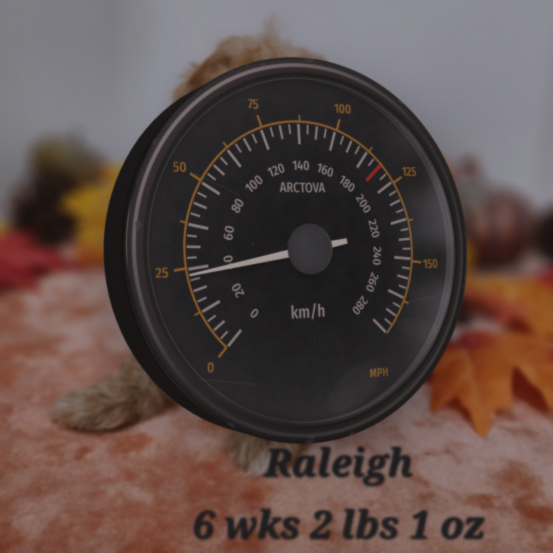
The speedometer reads 37.5 km/h
